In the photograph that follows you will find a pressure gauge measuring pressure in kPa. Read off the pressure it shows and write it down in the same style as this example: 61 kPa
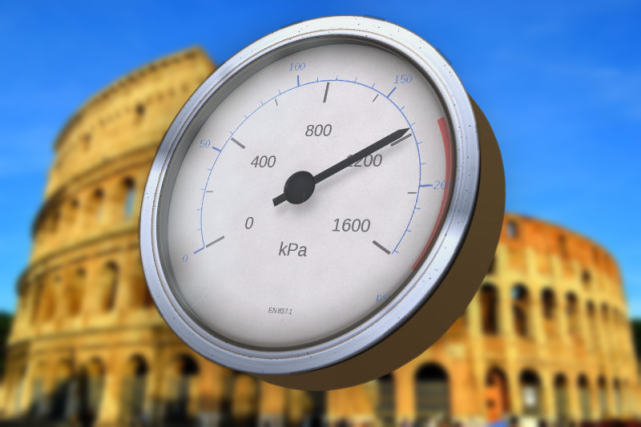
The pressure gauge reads 1200 kPa
